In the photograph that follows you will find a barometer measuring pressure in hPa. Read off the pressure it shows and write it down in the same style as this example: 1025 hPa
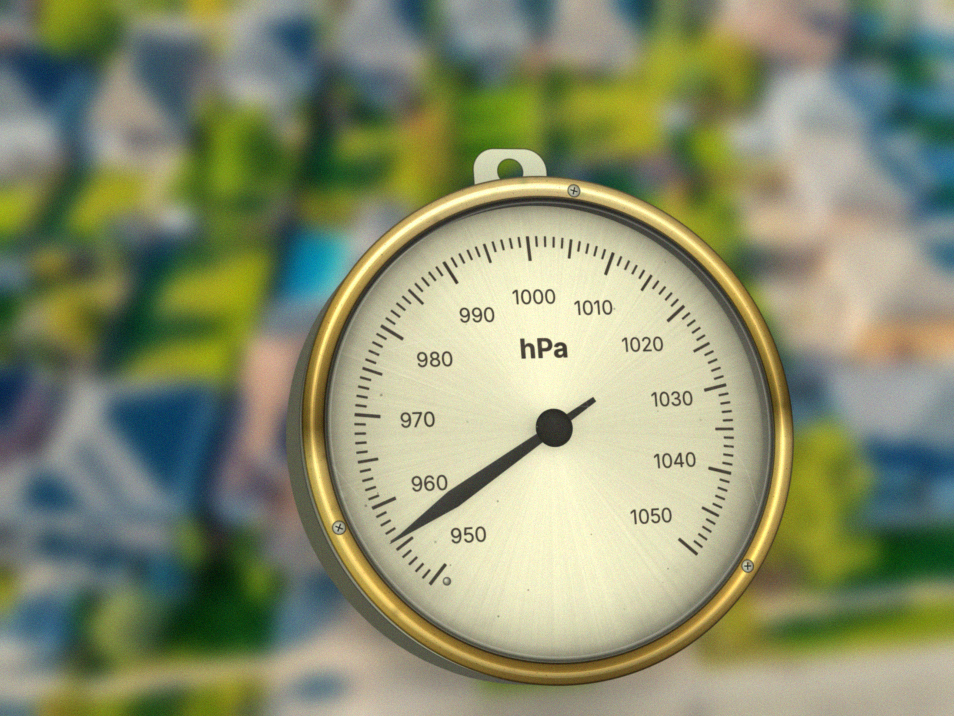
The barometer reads 956 hPa
